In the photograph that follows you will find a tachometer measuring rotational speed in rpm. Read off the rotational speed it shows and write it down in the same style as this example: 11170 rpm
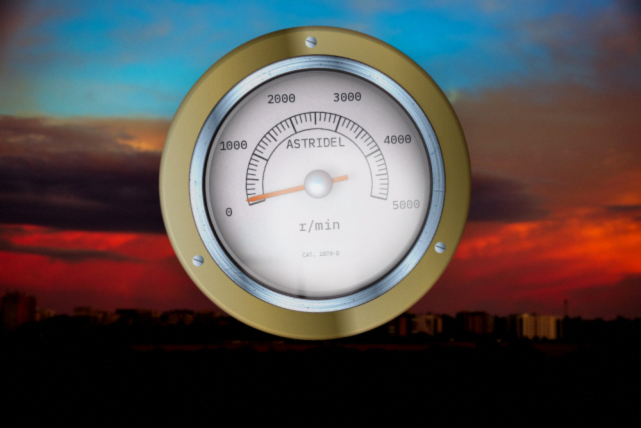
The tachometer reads 100 rpm
